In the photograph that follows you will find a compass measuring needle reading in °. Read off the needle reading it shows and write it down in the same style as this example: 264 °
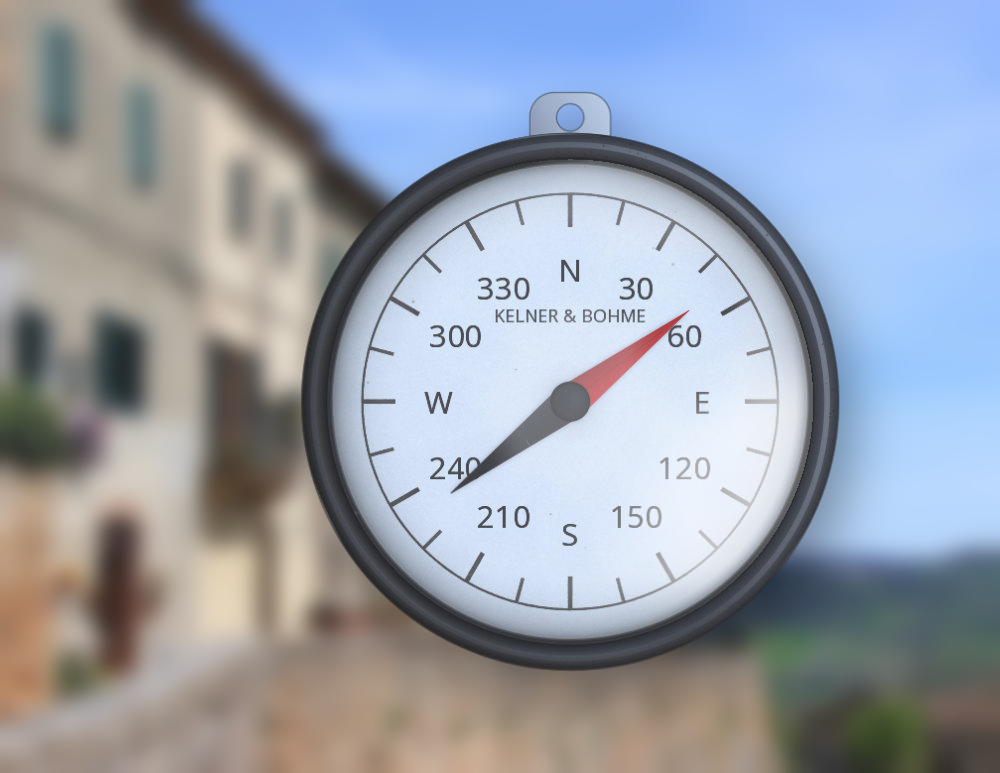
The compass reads 52.5 °
